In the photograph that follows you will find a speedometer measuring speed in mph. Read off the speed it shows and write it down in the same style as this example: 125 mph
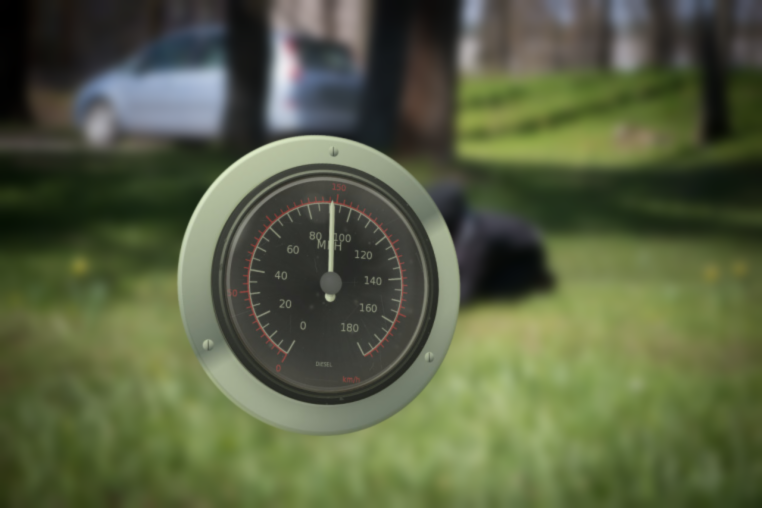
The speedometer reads 90 mph
